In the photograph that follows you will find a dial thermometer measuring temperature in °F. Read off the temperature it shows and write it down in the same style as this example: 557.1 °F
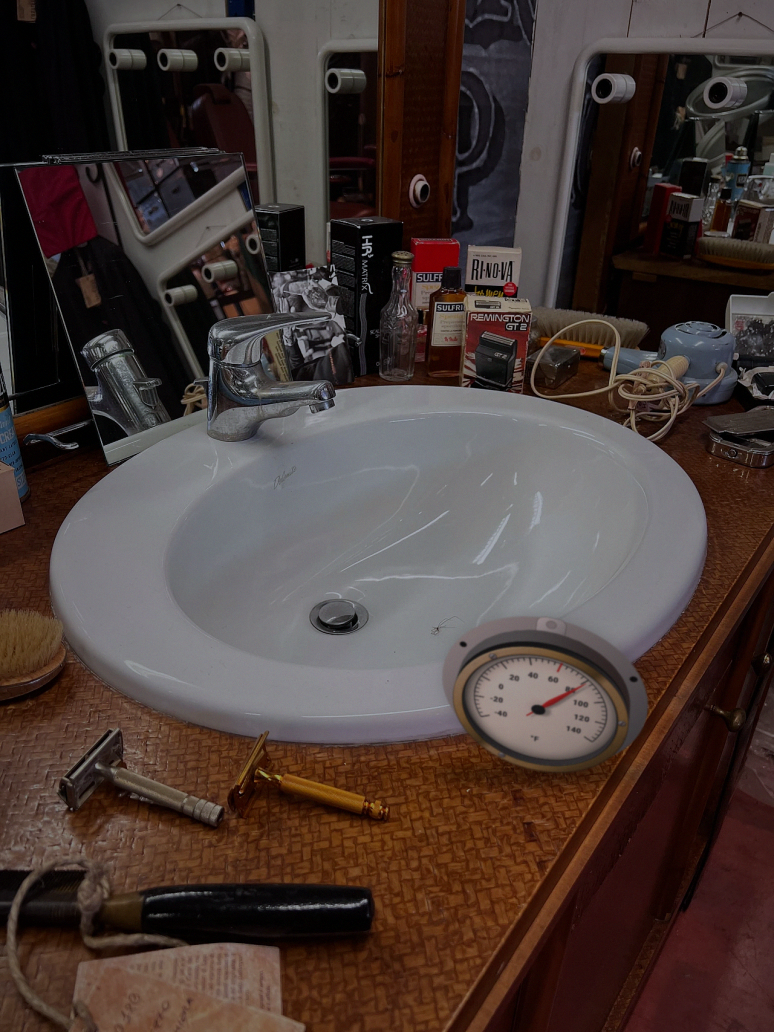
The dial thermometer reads 80 °F
